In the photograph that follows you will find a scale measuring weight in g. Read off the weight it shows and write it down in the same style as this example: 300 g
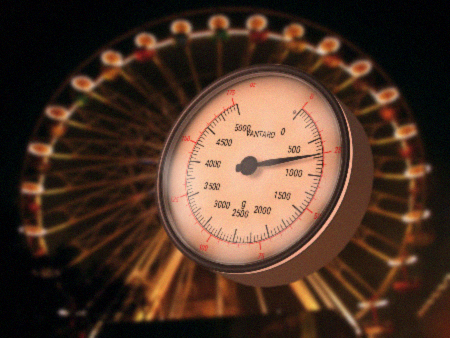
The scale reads 750 g
